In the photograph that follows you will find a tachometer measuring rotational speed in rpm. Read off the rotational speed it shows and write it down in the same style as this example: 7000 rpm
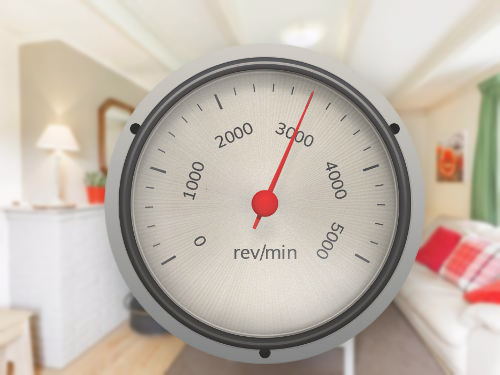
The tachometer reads 3000 rpm
